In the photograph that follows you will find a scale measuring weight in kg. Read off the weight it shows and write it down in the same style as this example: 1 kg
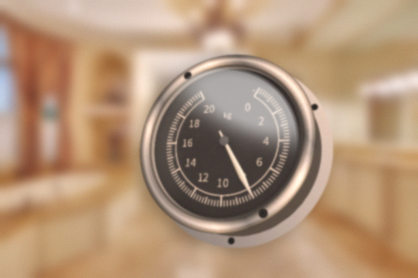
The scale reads 8 kg
